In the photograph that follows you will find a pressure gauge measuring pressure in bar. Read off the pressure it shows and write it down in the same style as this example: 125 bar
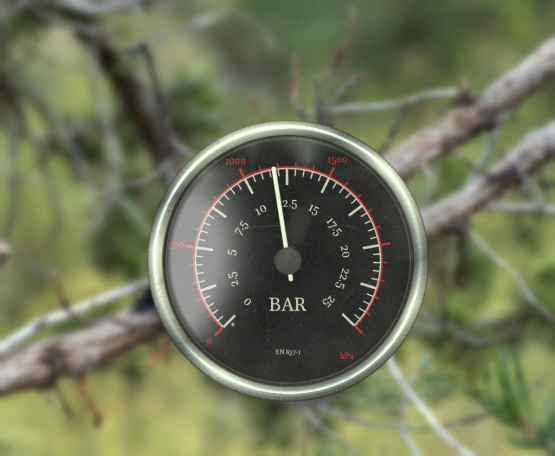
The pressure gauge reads 11.75 bar
